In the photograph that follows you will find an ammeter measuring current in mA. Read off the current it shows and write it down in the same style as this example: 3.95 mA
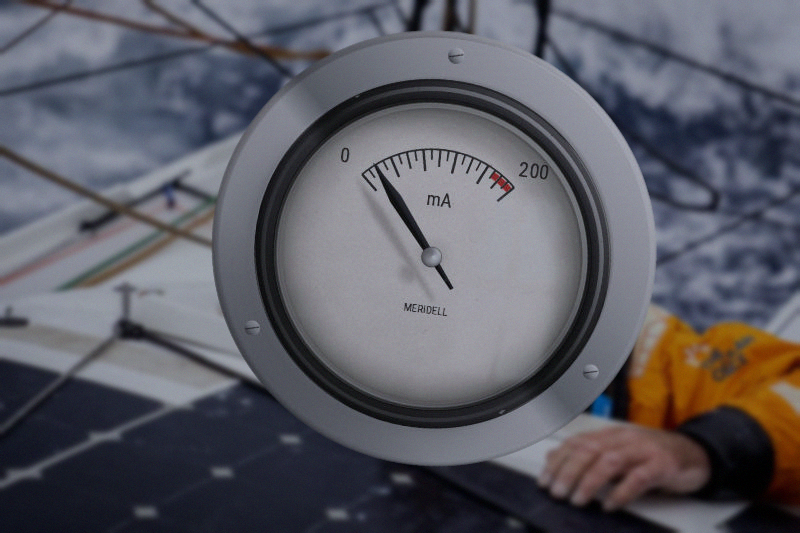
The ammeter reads 20 mA
